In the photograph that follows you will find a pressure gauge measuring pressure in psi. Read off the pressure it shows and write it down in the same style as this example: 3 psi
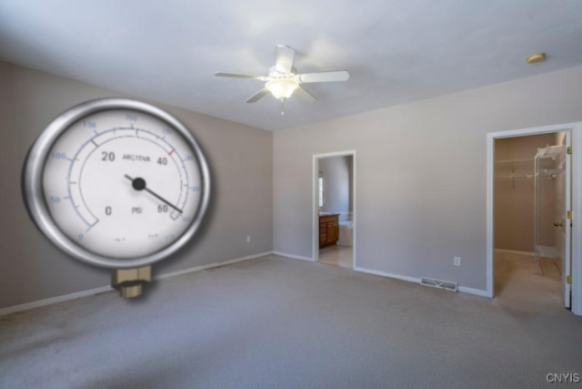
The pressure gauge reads 57.5 psi
